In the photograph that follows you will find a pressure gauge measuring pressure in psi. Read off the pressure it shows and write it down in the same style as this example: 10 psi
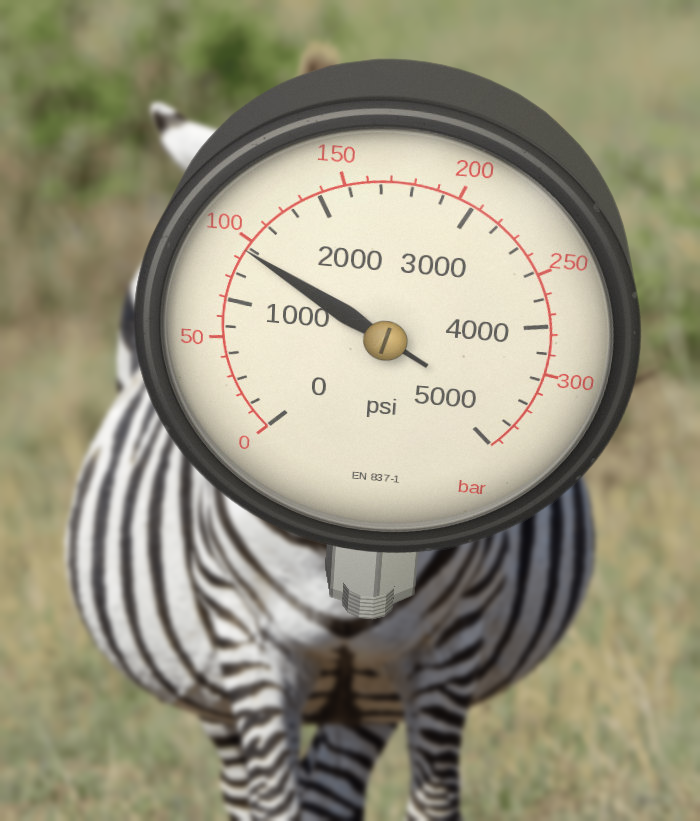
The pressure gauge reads 1400 psi
